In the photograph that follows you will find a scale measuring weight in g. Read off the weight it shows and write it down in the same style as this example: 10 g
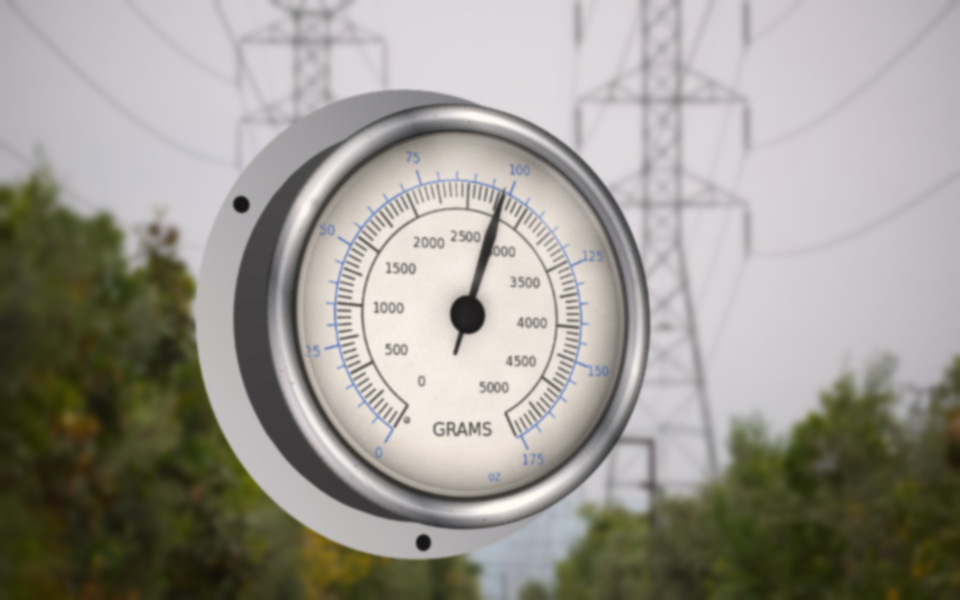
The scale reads 2750 g
